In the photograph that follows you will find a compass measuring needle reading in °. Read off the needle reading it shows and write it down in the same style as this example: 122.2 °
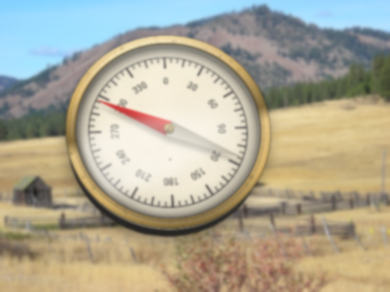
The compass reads 295 °
